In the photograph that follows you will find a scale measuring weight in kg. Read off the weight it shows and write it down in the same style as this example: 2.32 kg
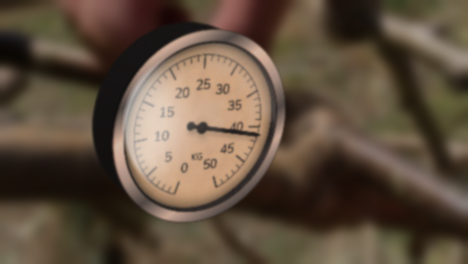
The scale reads 41 kg
